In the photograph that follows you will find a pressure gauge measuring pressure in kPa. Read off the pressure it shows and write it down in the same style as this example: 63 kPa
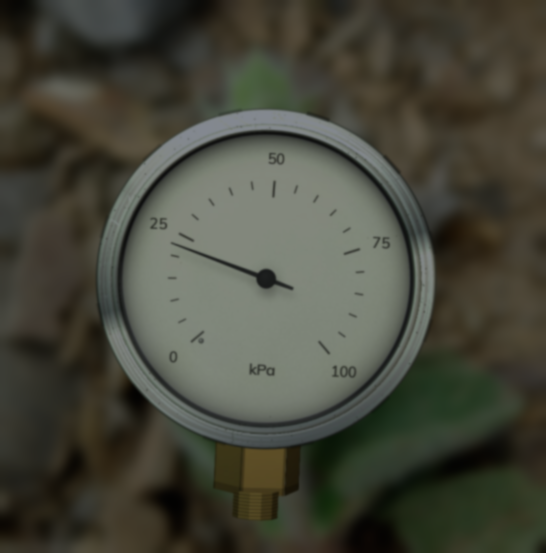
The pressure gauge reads 22.5 kPa
